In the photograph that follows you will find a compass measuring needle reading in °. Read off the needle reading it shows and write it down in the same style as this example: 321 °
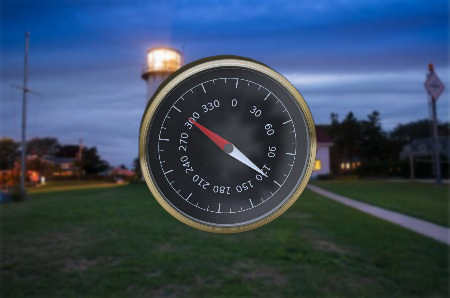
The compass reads 300 °
